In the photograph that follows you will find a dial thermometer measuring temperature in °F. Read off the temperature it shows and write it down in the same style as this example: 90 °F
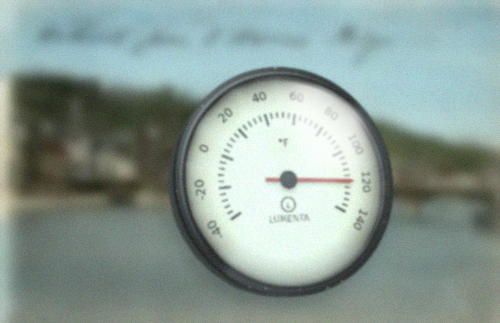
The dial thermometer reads 120 °F
